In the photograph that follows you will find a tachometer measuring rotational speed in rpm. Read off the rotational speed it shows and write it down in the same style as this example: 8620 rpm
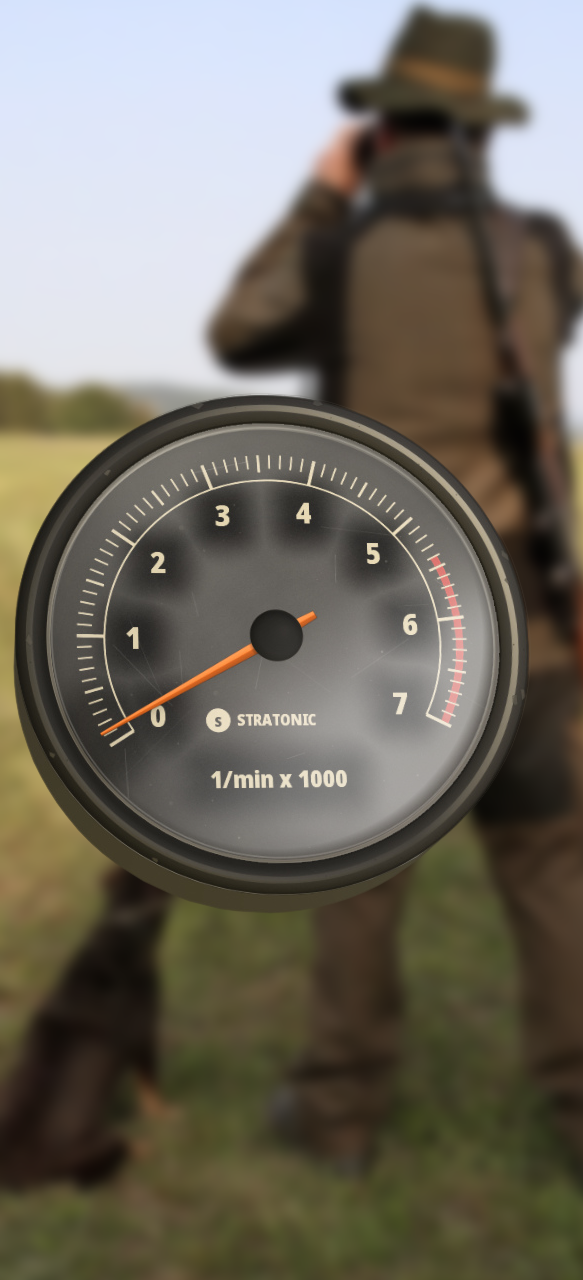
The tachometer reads 100 rpm
